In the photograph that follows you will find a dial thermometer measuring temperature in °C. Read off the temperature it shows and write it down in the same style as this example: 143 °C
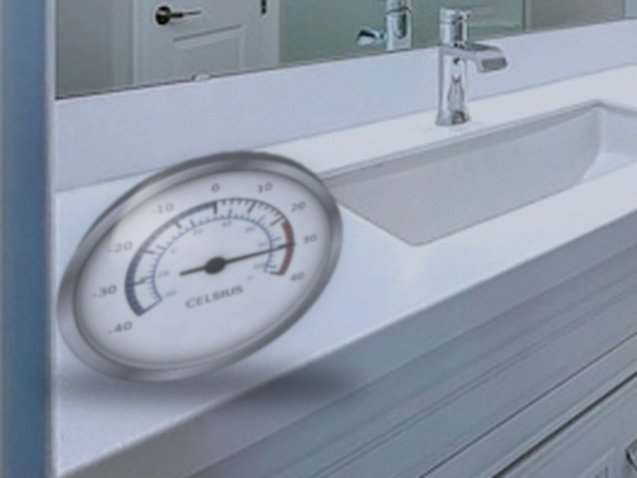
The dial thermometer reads 30 °C
